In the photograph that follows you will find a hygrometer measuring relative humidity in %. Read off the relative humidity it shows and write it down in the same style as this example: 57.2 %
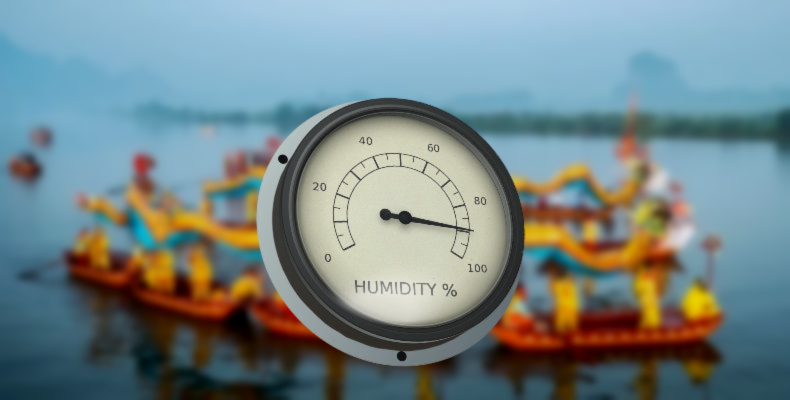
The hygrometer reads 90 %
